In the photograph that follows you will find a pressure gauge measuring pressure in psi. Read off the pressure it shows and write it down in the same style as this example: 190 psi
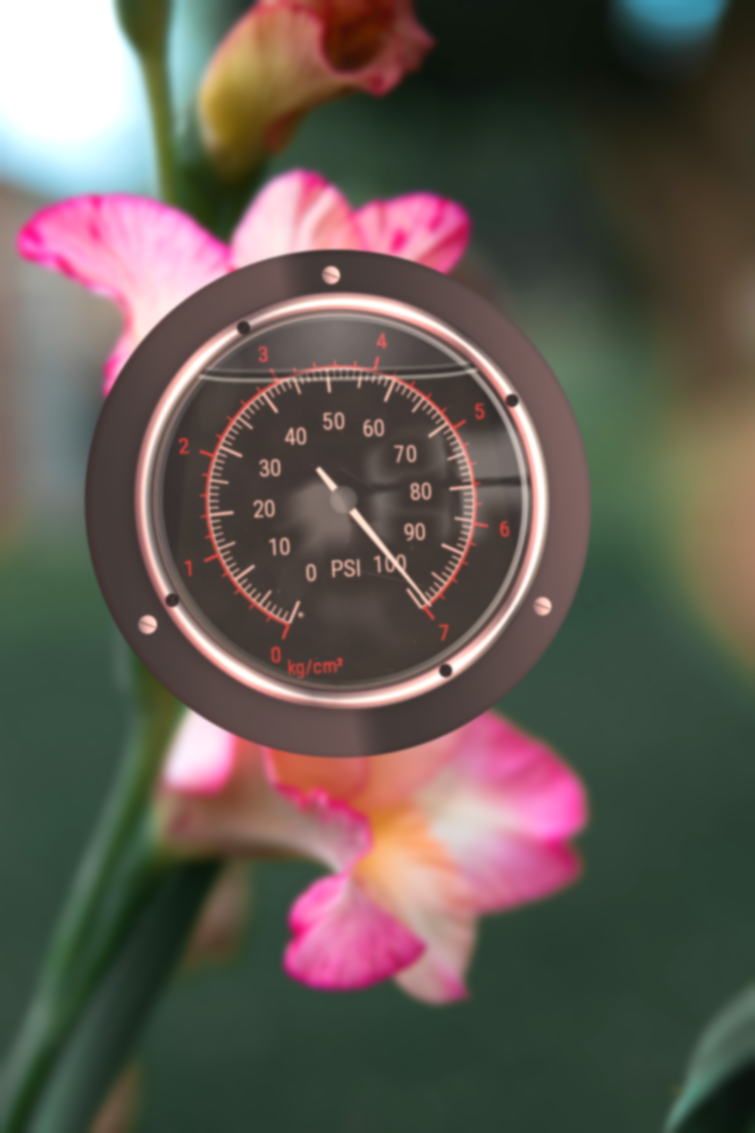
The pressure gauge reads 99 psi
